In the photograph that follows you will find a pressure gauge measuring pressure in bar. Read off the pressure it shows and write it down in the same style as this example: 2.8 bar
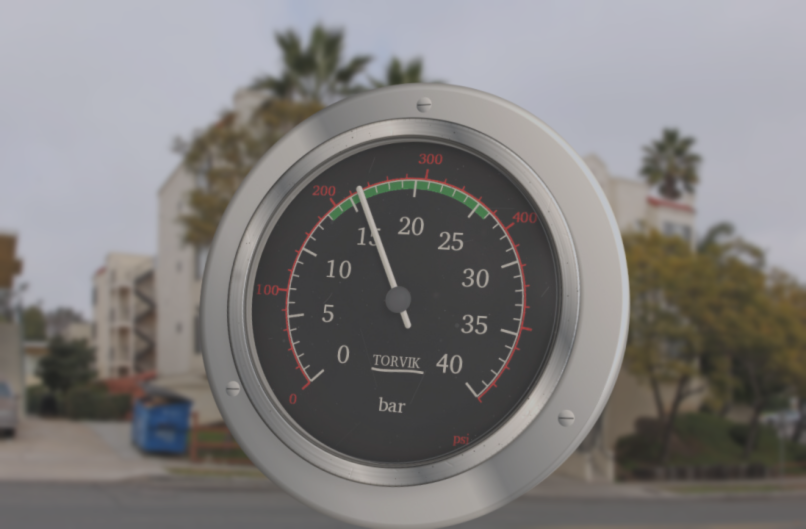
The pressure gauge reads 16 bar
